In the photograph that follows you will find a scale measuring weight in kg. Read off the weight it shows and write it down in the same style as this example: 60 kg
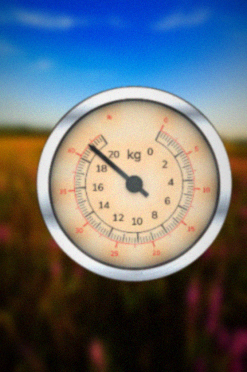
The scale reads 19 kg
